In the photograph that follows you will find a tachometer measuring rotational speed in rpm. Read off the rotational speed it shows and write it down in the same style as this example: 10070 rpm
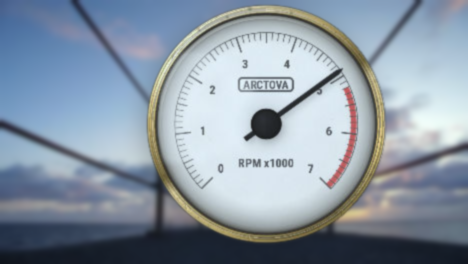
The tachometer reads 4900 rpm
